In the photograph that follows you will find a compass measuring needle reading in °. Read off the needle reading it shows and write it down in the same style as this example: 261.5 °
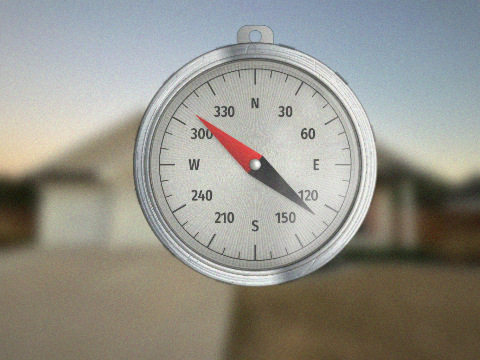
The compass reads 310 °
